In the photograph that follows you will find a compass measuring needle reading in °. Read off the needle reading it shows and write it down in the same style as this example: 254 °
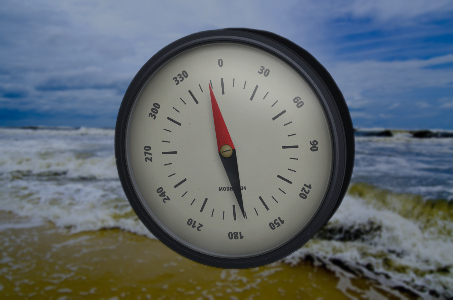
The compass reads 350 °
